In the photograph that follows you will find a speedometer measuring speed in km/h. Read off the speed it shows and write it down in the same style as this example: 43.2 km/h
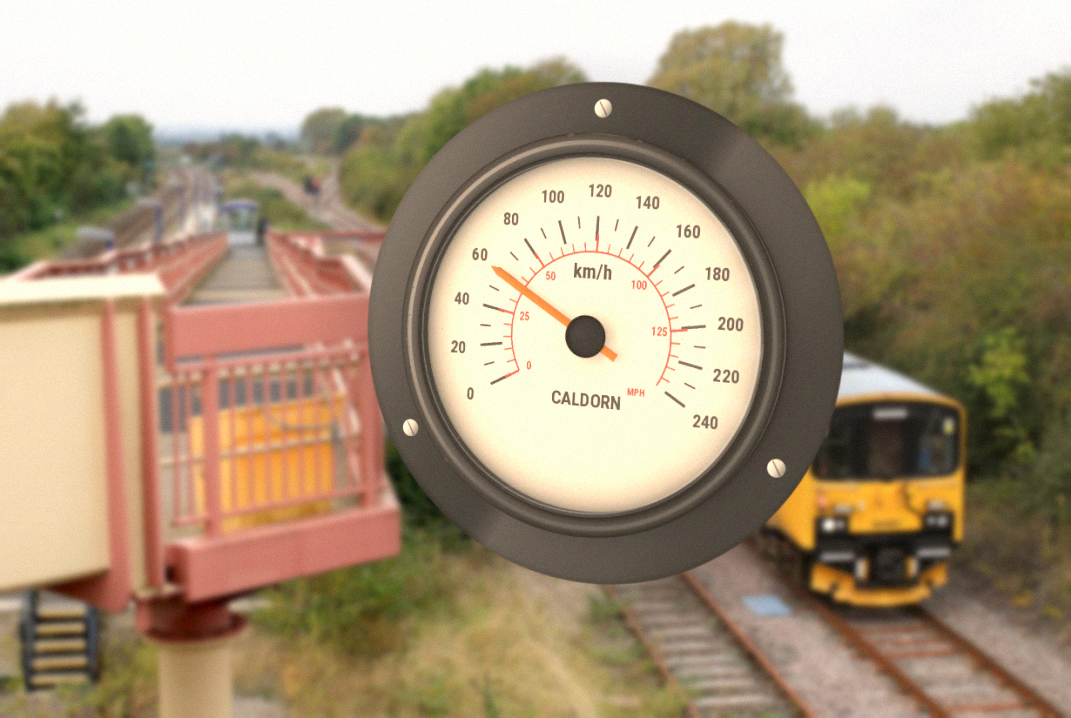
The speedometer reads 60 km/h
